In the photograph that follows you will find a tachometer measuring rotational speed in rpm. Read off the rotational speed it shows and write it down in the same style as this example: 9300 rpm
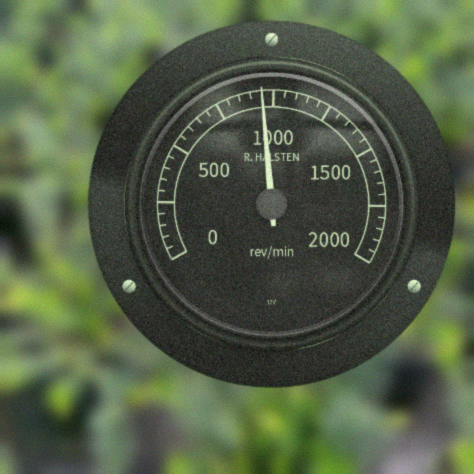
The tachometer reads 950 rpm
